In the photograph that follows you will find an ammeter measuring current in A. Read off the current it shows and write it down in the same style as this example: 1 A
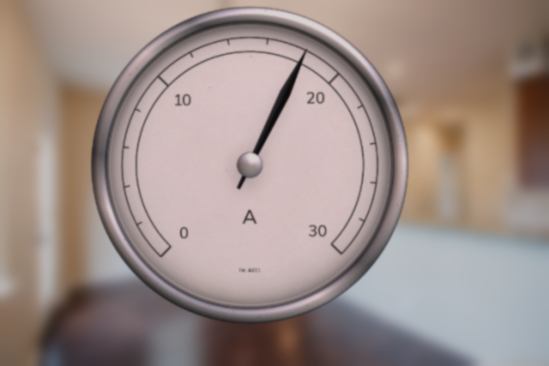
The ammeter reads 18 A
